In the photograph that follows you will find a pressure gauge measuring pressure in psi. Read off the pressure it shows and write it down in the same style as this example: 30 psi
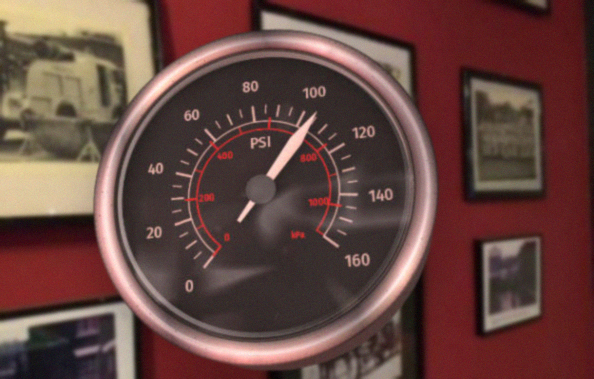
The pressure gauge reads 105 psi
